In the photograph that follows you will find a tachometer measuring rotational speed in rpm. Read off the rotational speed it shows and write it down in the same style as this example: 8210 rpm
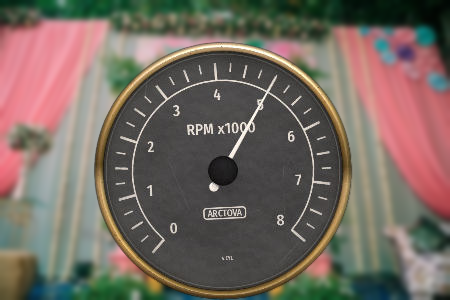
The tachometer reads 5000 rpm
